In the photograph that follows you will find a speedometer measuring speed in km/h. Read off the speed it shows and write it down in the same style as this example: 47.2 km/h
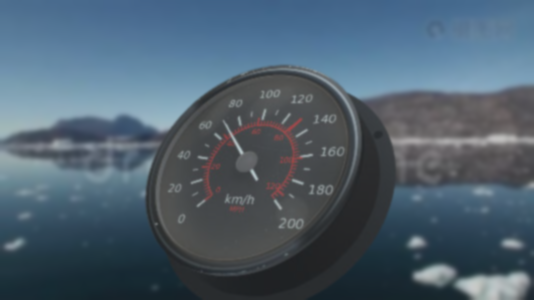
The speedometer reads 70 km/h
